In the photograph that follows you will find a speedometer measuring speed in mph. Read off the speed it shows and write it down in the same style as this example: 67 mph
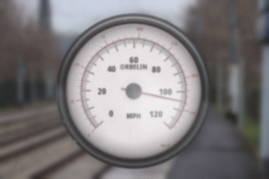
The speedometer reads 105 mph
